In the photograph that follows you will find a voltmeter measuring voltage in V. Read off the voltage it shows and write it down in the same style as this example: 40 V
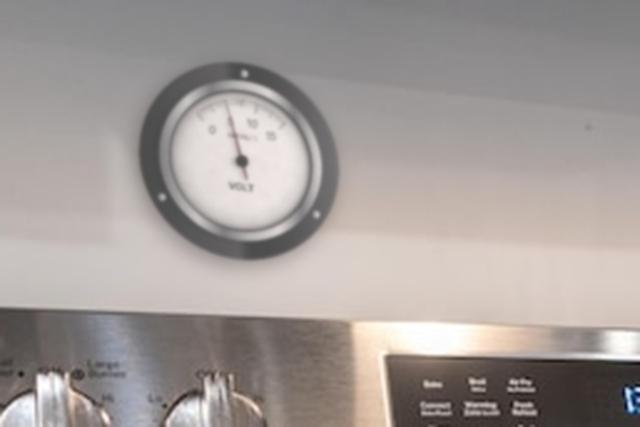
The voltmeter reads 5 V
